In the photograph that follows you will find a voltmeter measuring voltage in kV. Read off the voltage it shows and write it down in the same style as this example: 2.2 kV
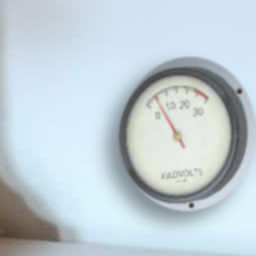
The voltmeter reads 5 kV
